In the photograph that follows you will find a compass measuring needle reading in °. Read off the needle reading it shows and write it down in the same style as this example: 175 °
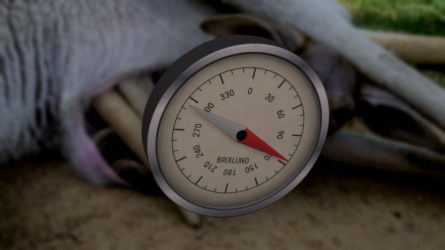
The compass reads 115 °
